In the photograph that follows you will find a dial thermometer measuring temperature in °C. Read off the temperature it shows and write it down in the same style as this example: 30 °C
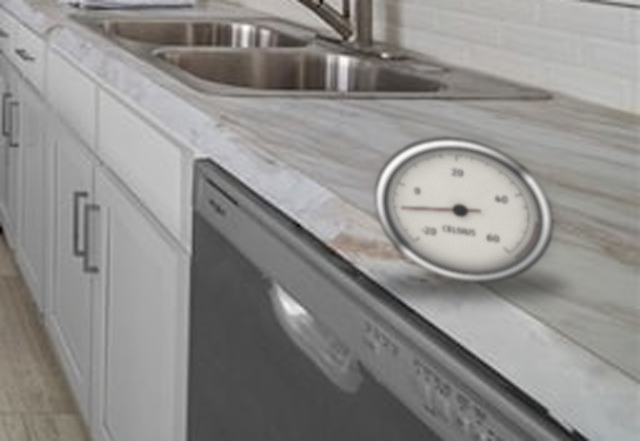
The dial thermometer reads -8 °C
